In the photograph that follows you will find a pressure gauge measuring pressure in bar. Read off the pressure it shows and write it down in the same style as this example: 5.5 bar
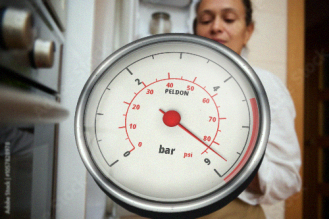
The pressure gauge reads 5.75 bar
